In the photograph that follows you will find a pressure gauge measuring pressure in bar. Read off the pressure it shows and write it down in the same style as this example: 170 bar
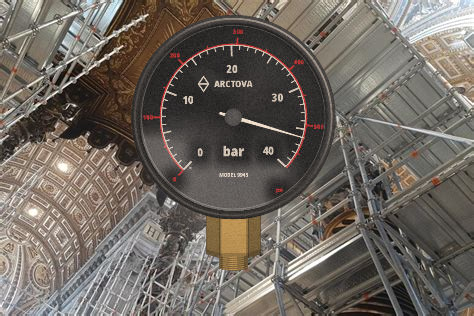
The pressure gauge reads 36 bar
